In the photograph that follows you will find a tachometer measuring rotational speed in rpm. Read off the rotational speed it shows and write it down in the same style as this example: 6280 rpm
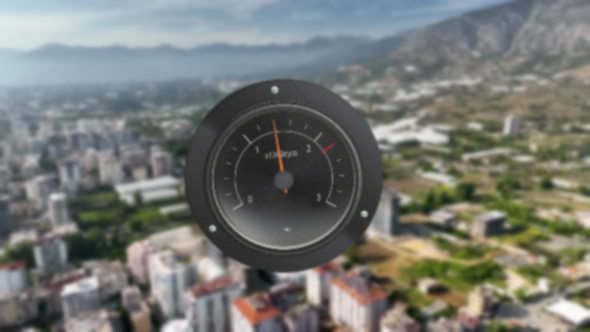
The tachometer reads 1400 rpm
